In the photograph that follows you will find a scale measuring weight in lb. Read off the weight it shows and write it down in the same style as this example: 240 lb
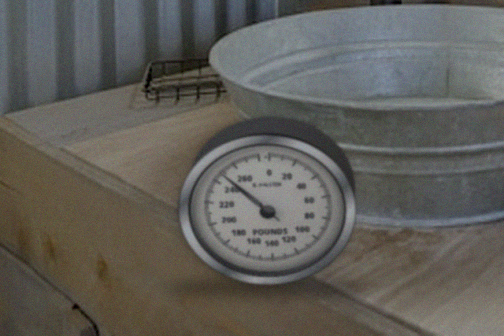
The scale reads 250 lb
